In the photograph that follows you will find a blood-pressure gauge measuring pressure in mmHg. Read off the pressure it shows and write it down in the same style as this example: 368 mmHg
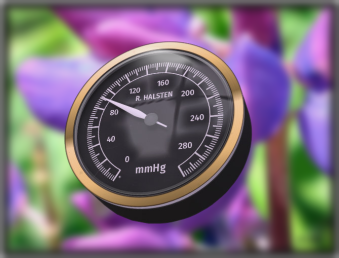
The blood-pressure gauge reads 90 mmHg
